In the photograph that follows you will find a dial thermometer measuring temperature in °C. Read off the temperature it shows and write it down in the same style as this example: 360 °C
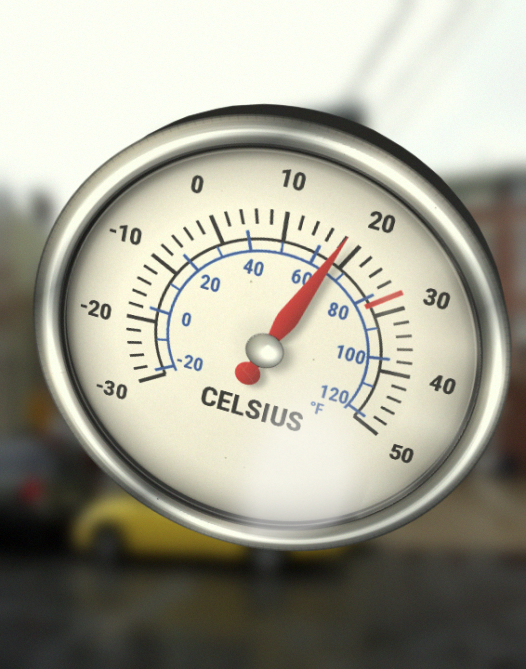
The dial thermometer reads 18 °C
